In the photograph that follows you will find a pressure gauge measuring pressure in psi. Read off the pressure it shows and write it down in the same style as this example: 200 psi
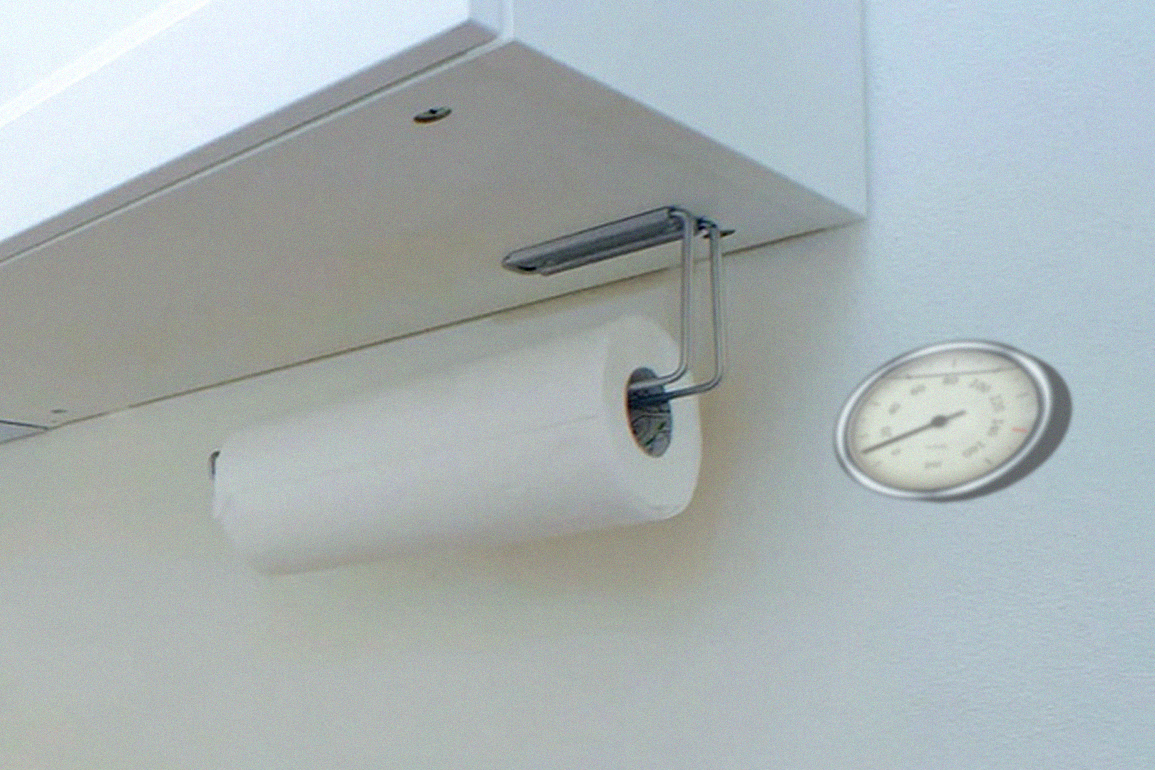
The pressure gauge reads 10 psi
